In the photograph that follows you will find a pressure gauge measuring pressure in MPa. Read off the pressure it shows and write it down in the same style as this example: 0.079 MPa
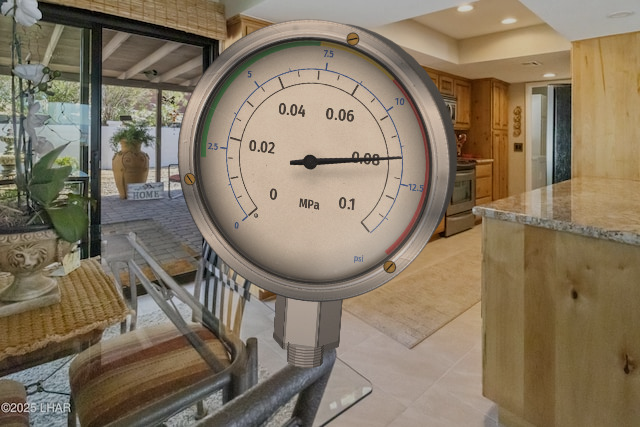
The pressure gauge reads 0.08 MPa
